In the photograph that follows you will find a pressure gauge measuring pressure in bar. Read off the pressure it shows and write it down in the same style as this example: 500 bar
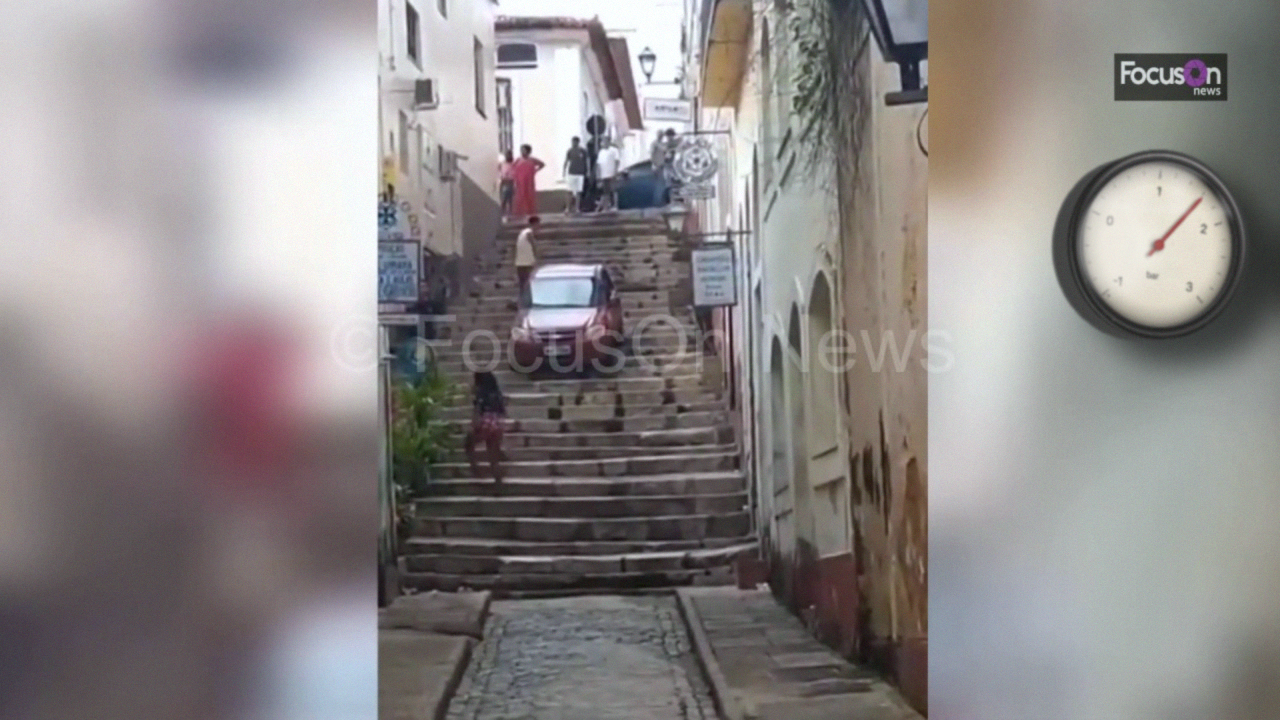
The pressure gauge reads 1.6 bar
